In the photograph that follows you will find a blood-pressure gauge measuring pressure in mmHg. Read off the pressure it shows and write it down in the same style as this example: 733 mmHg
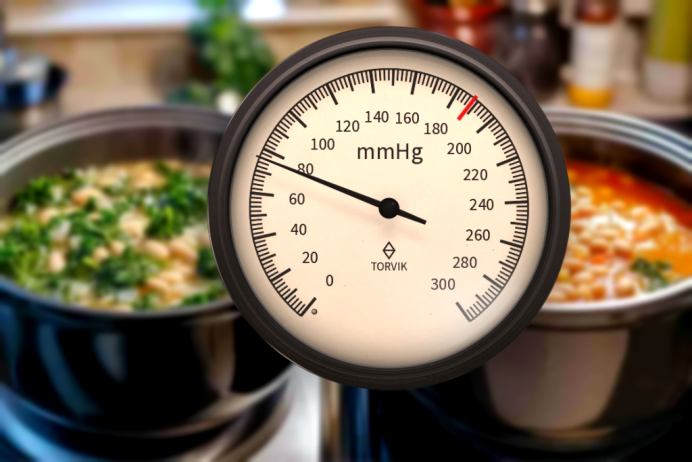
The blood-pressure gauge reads 76 mmHg
